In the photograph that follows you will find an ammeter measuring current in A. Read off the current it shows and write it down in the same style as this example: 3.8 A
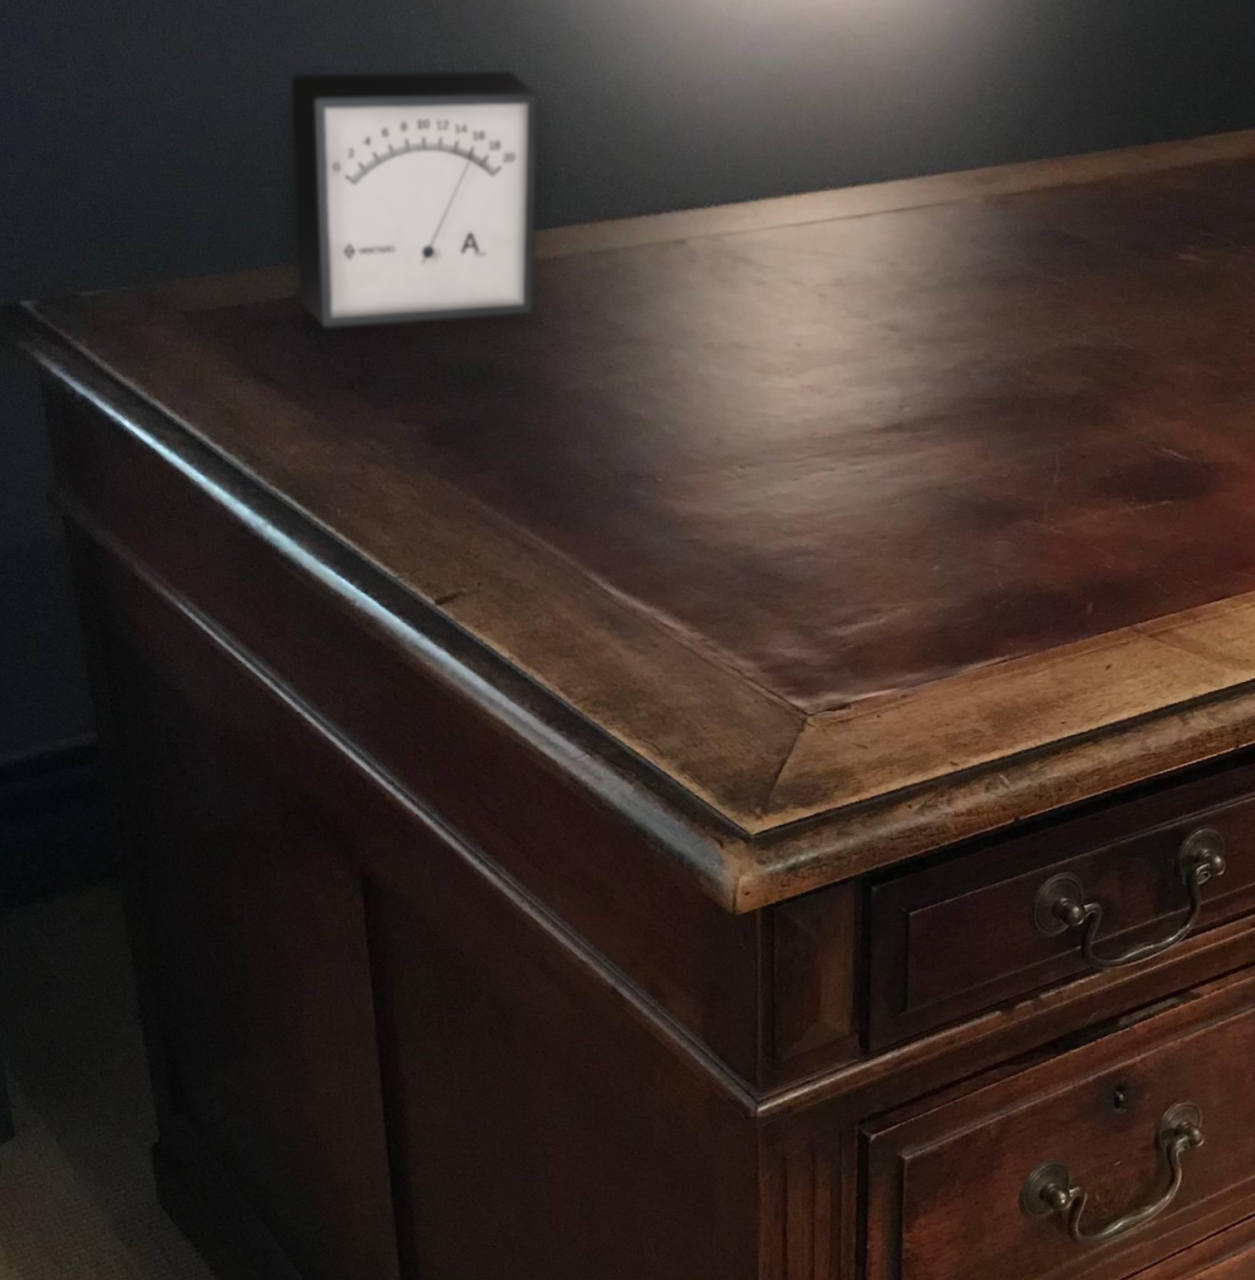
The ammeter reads 16 A
